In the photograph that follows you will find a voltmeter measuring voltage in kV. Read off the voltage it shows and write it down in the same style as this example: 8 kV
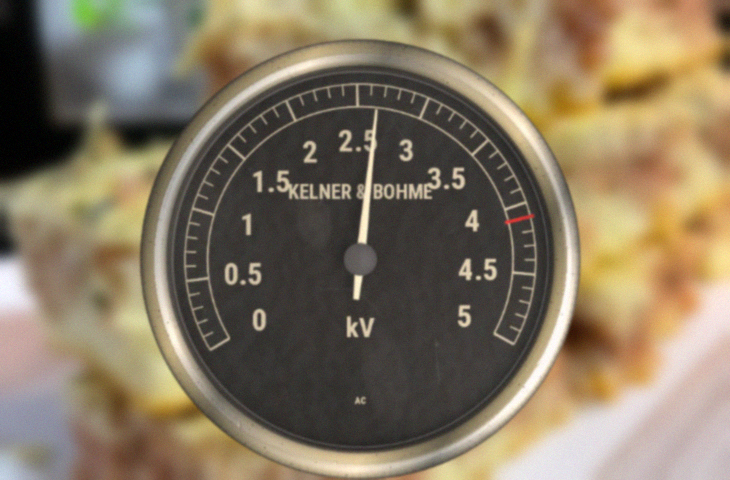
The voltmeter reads 2.65 kV
